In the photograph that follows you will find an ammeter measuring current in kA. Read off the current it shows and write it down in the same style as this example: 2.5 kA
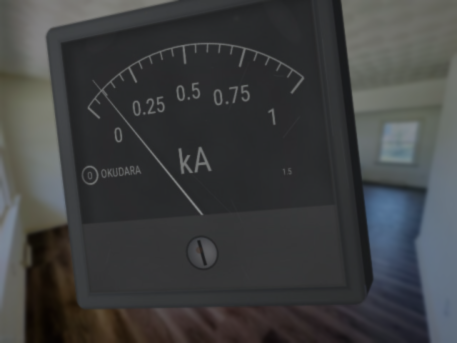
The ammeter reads 0.1 kA
